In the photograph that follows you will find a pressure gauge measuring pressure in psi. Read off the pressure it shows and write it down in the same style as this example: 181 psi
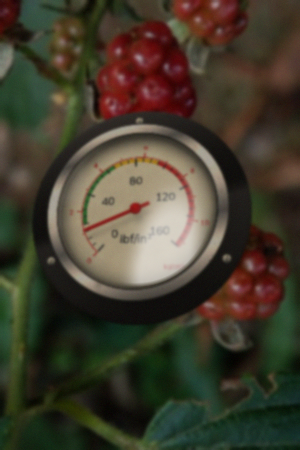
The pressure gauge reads 15 psi
